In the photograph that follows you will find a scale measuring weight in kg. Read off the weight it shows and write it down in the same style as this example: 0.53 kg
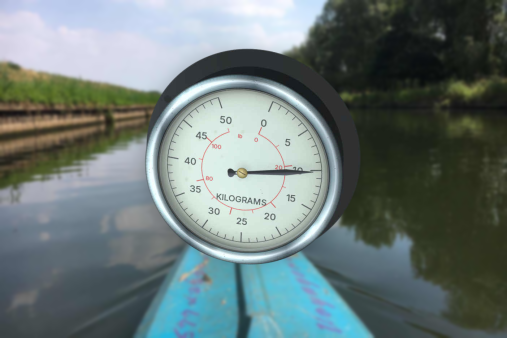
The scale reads 10 kg
